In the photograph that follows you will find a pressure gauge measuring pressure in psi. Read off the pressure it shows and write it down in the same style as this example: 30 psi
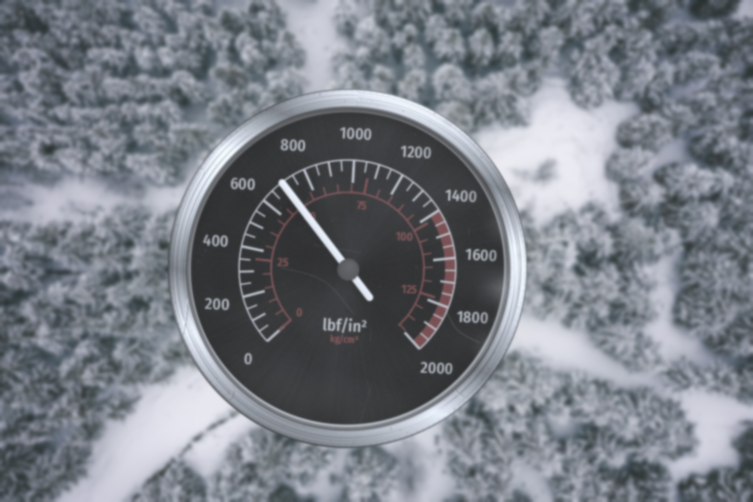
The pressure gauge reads 700 psi
